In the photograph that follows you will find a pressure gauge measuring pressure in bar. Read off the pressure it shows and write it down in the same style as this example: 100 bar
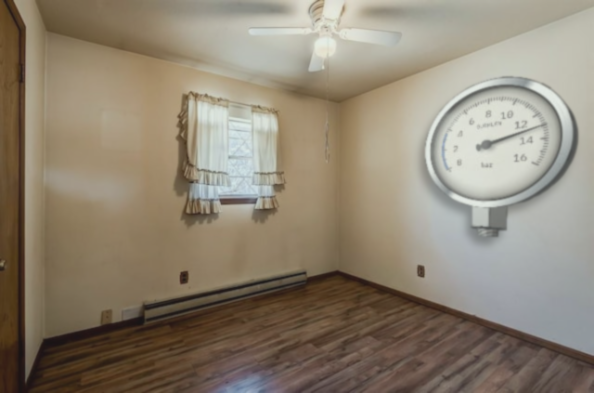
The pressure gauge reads 13 bar
